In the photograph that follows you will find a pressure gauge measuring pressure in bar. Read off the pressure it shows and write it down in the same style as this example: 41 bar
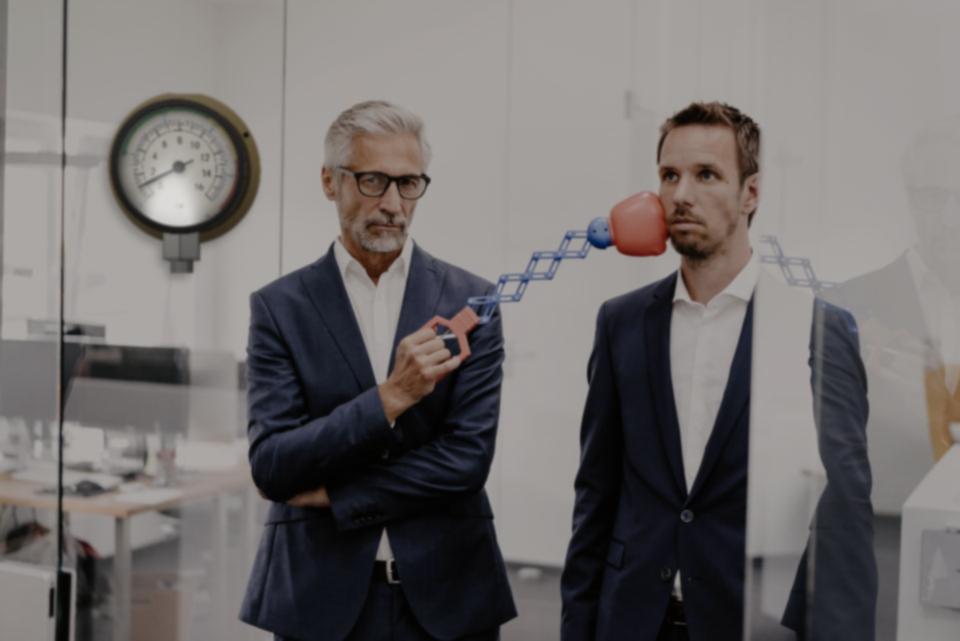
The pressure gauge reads 1 bar
